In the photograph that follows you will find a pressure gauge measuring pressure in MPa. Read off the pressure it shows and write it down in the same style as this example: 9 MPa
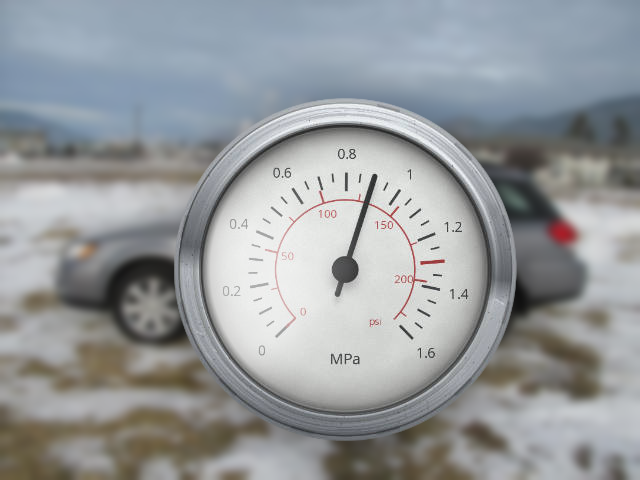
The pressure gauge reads 0.9 MPa
